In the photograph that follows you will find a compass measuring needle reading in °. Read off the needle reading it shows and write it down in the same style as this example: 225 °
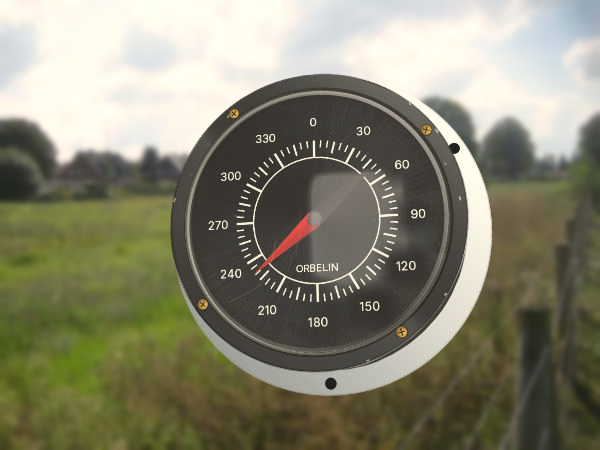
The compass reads 230 °
